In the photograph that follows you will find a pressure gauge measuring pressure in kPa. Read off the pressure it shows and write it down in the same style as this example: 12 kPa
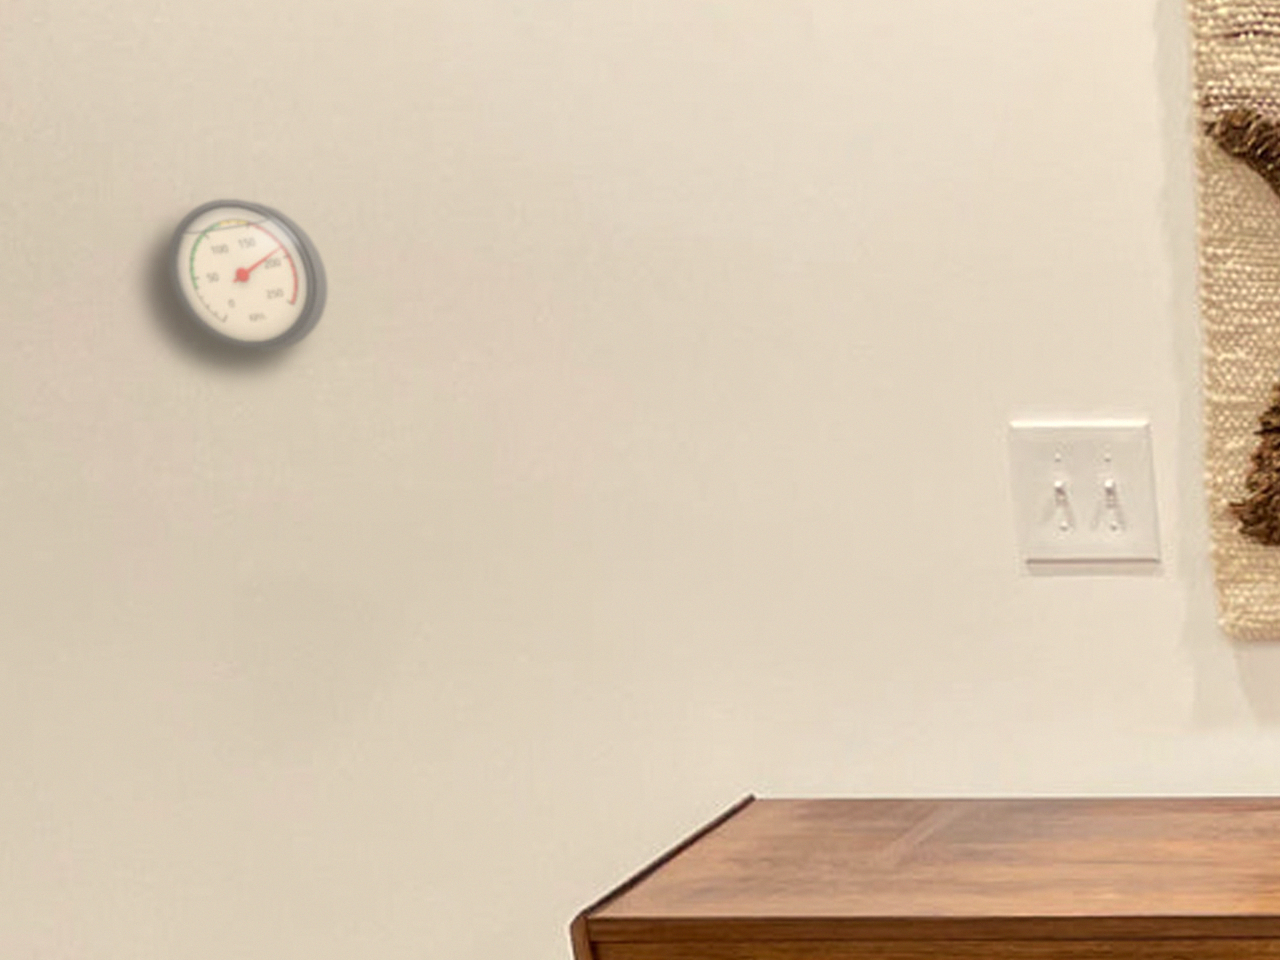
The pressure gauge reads 190 kPa
